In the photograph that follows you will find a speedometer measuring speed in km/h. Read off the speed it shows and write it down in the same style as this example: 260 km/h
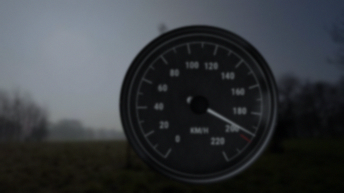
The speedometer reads 195 km/h
